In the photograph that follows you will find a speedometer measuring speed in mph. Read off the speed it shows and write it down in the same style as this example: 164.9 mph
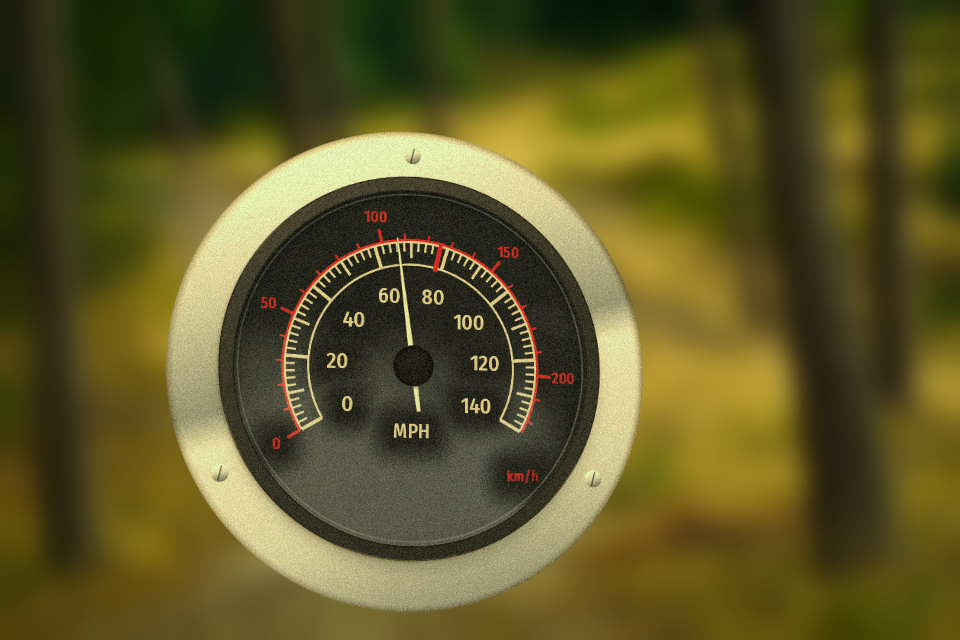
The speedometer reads 66 mph
